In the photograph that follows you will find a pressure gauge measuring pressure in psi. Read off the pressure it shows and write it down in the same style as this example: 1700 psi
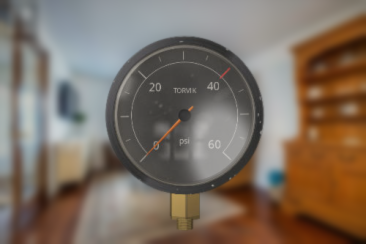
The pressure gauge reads 0 psi
